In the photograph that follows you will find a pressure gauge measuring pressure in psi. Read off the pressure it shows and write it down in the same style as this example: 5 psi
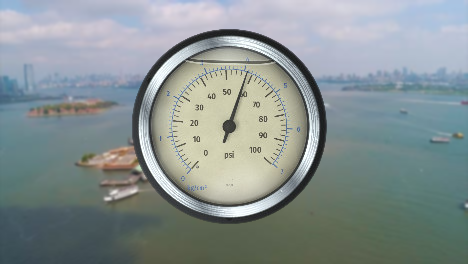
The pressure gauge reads 58 psi
